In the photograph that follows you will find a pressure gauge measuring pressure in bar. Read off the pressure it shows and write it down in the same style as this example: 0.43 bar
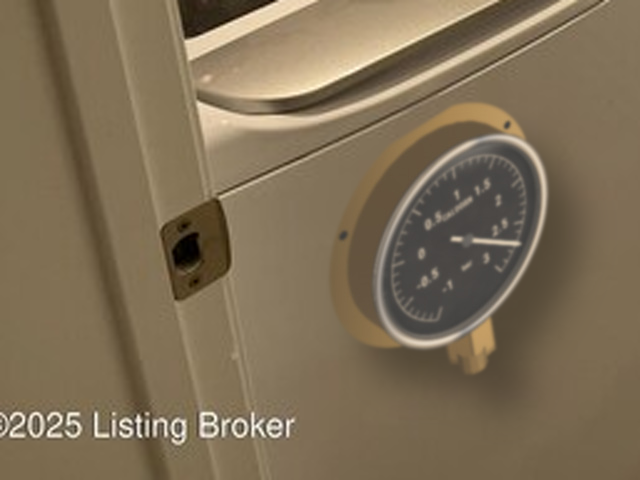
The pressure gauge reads 2.7 bar
